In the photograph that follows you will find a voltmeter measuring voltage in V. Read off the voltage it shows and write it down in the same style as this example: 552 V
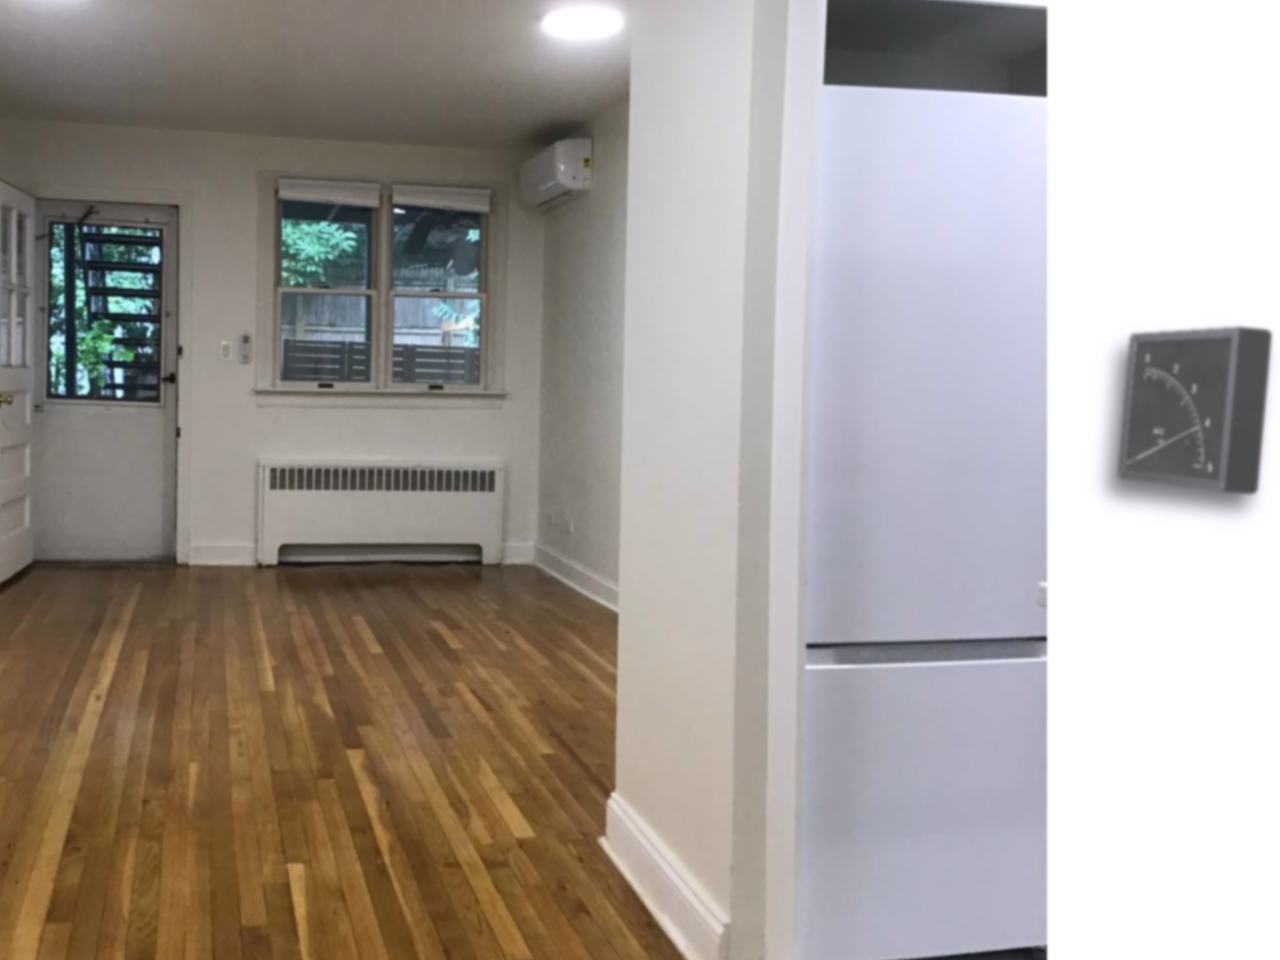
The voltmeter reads 4 V
